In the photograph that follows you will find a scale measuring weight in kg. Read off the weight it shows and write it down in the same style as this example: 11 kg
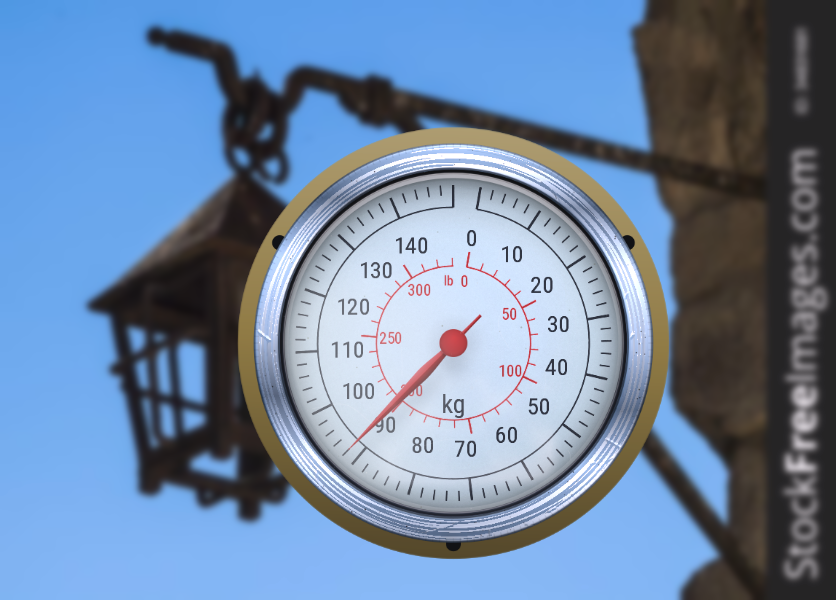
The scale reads 92 kg
